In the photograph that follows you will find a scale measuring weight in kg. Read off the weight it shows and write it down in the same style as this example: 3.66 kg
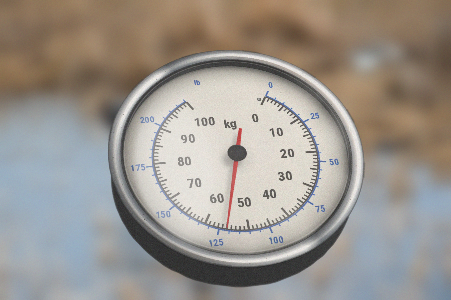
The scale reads 55 kg
